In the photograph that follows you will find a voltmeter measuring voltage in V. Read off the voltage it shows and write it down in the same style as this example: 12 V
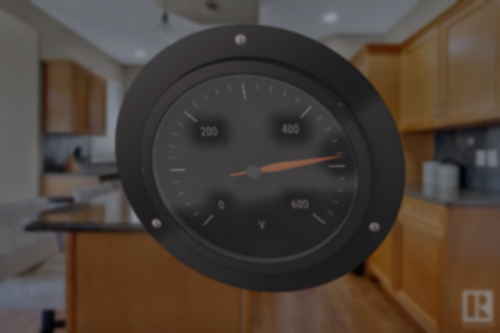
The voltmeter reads 480 V
